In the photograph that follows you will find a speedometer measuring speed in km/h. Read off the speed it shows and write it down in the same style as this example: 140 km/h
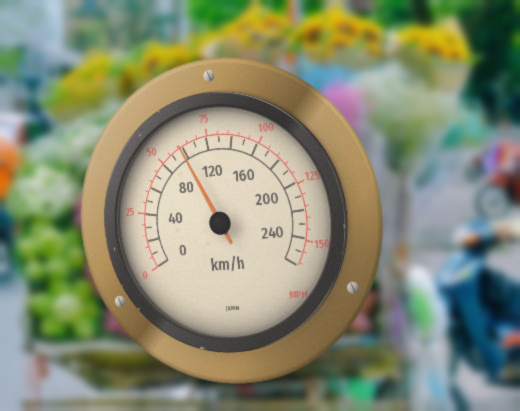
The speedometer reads 100 km/h
